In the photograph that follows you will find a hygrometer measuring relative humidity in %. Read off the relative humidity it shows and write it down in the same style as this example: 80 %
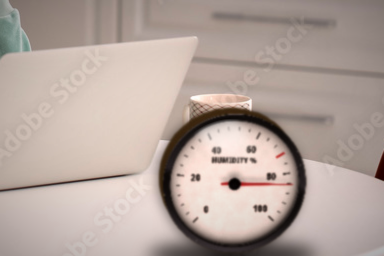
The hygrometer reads 84 %
